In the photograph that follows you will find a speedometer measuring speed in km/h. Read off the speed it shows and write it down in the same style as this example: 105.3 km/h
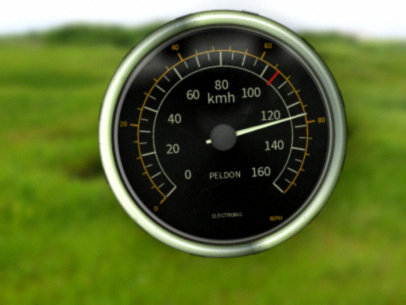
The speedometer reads 125 km/h
